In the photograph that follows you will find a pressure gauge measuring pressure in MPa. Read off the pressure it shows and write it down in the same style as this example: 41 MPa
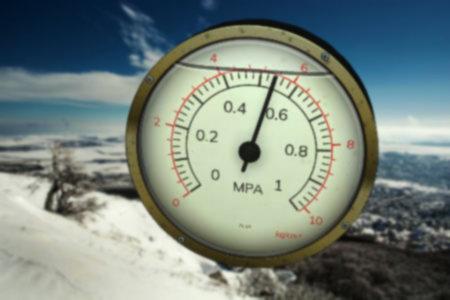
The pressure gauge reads 0.54 MPa
